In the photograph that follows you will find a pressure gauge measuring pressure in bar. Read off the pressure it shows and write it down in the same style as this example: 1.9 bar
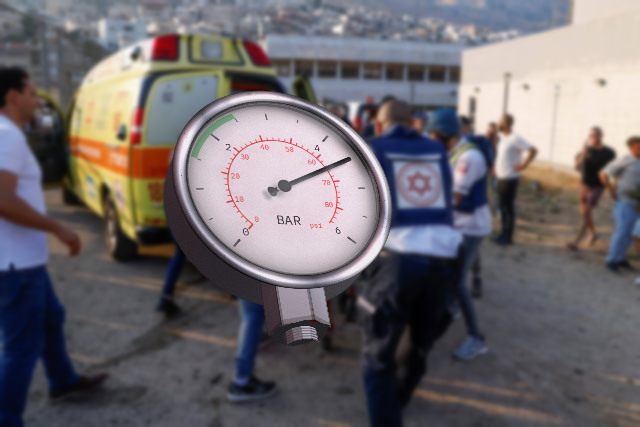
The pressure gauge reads 4.5 bar
